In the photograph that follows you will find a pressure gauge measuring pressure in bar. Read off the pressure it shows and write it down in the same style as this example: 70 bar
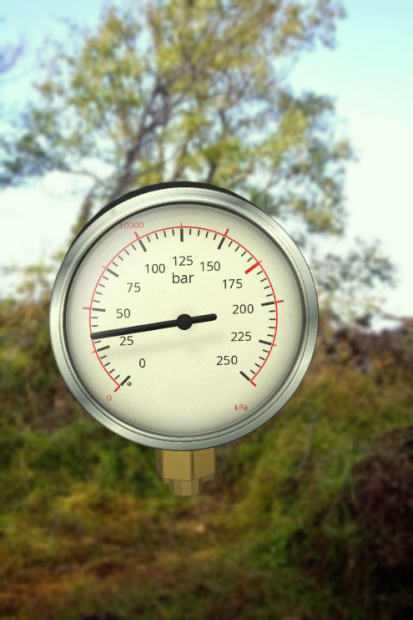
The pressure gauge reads 35 bar
